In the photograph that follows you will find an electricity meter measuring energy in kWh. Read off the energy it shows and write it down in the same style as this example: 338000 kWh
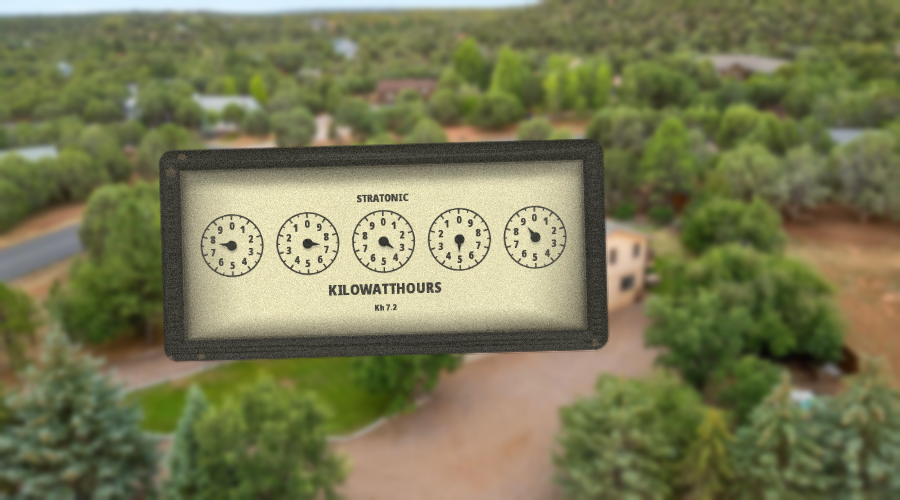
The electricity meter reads 77349 kWh
